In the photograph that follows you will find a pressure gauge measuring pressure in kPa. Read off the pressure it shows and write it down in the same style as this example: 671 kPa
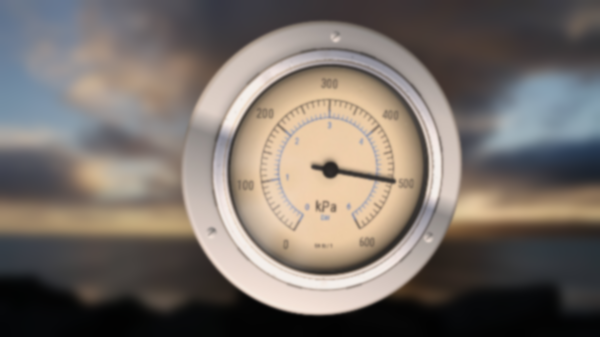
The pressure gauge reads 500 kPa
